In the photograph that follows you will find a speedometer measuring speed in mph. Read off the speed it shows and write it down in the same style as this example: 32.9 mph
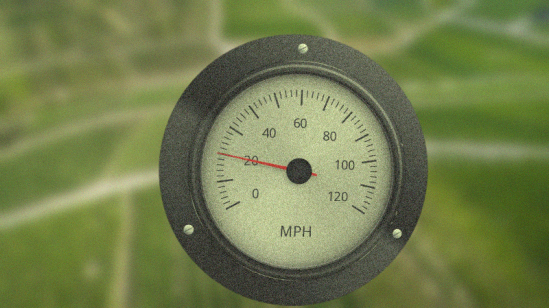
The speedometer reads 20 mph
